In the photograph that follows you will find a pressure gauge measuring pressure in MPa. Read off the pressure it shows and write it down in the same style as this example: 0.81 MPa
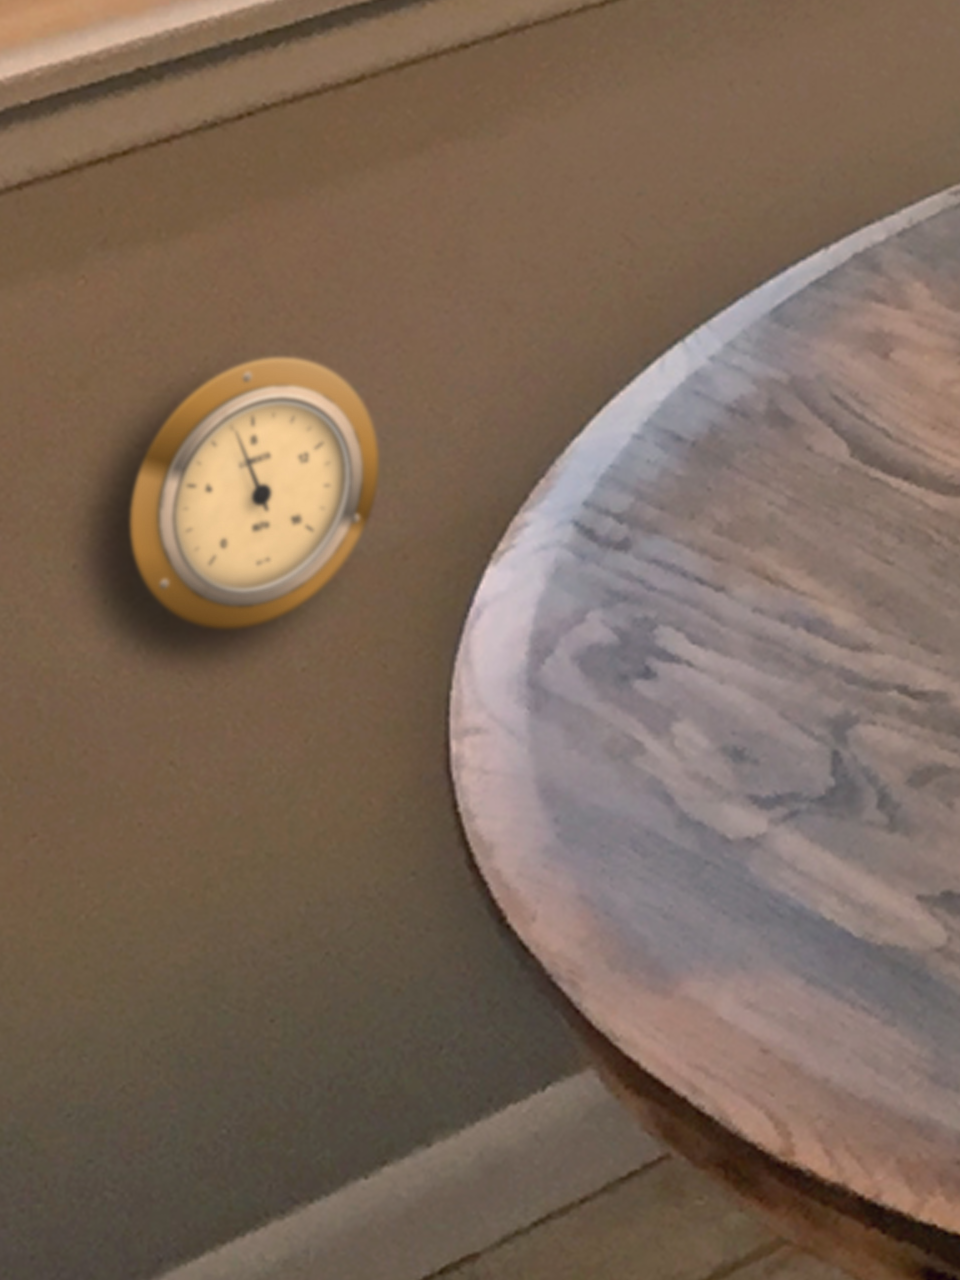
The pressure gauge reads 7 MPa
